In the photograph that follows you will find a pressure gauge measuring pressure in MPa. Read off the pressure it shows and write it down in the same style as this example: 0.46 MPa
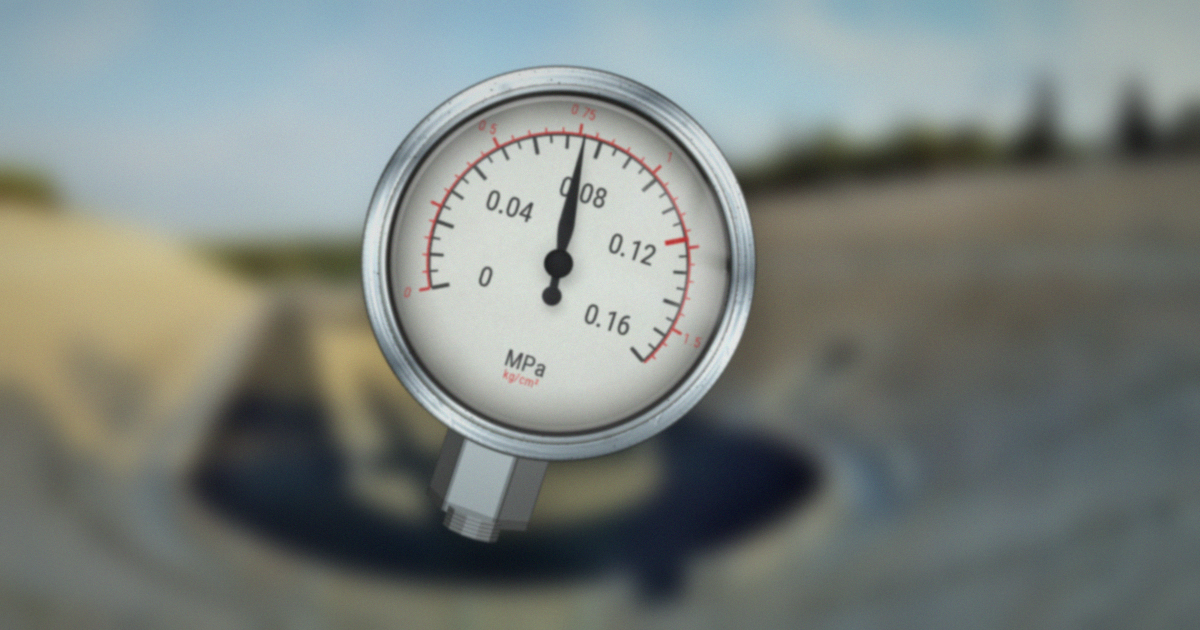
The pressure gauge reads 0.075 MPa
